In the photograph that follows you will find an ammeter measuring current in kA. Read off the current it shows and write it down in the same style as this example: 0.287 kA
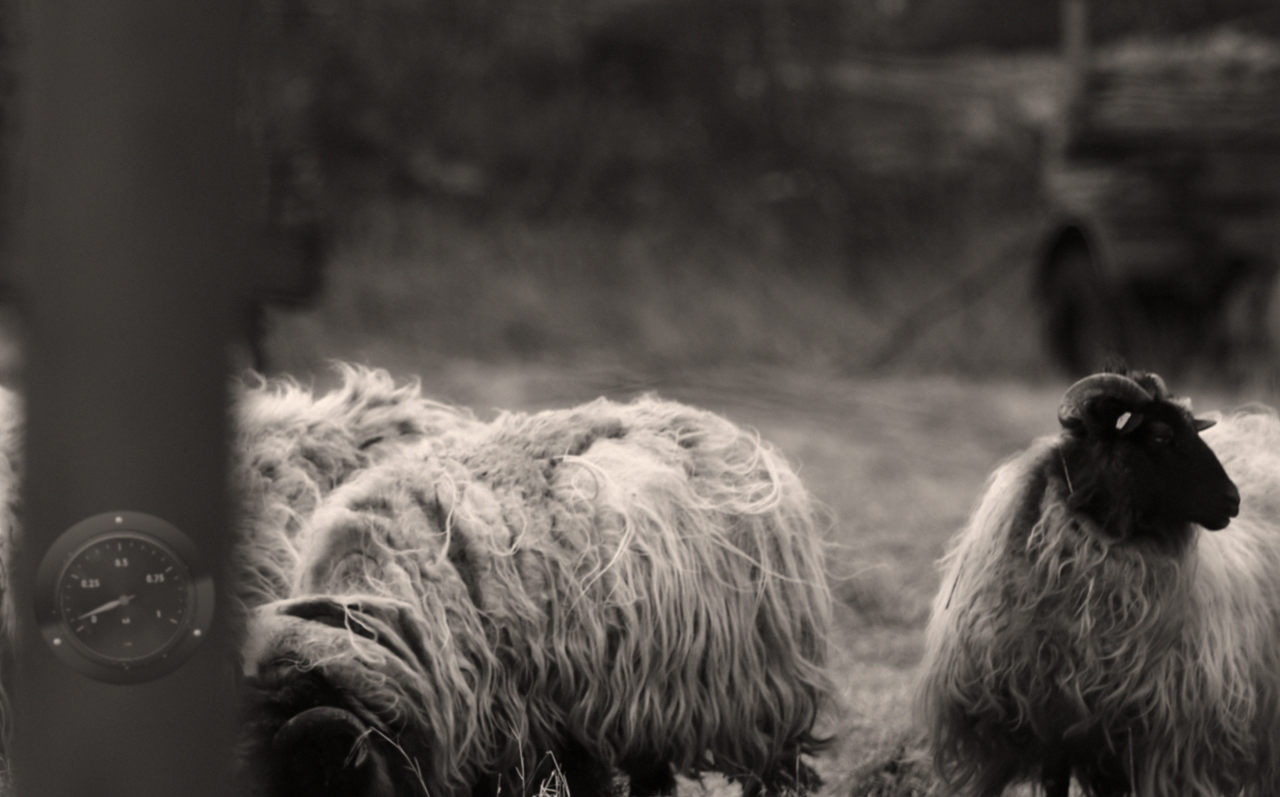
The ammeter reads 0.05 kA
